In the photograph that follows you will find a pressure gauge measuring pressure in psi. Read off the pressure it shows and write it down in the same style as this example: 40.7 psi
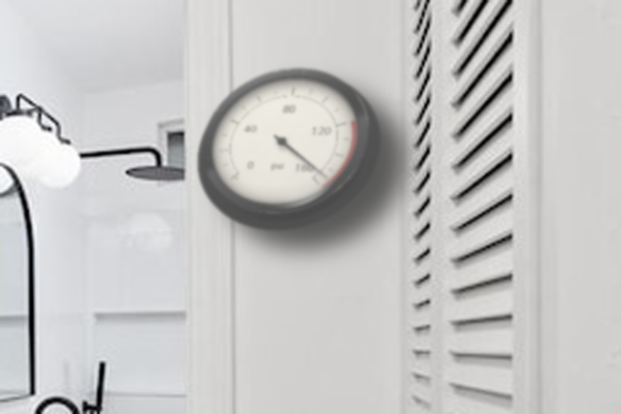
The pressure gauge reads 155 psi
